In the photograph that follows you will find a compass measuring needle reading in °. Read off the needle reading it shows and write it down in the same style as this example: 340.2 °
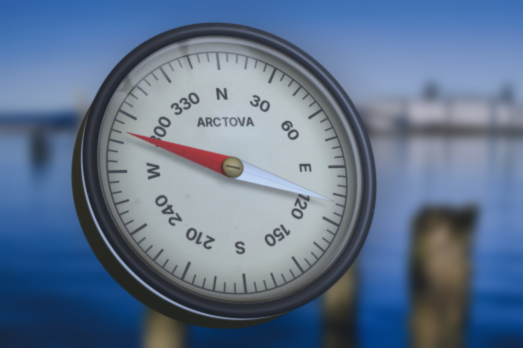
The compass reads 290 °
